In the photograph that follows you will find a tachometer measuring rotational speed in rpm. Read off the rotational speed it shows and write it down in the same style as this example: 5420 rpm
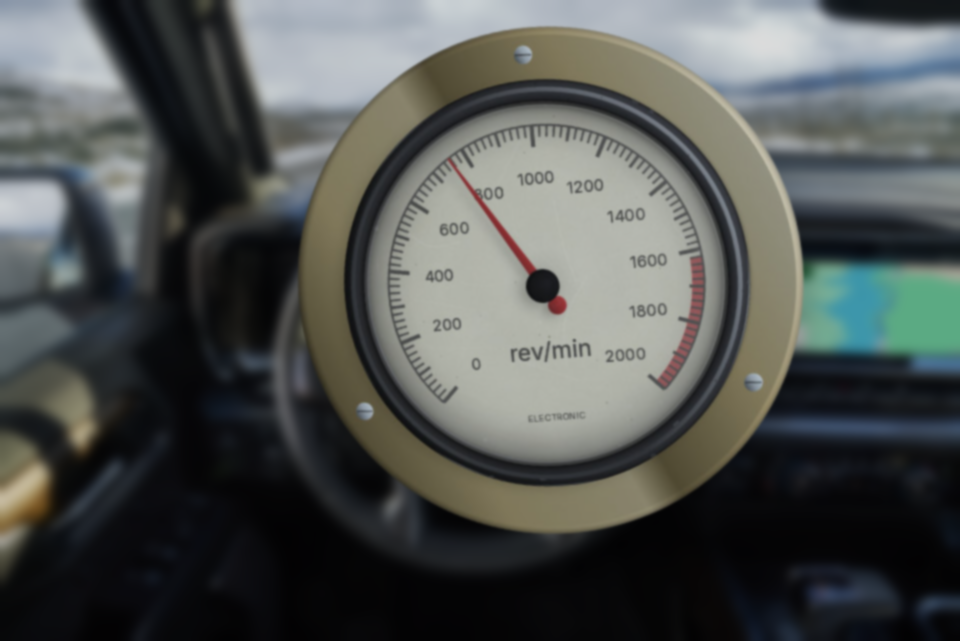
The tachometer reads 760 rpm
